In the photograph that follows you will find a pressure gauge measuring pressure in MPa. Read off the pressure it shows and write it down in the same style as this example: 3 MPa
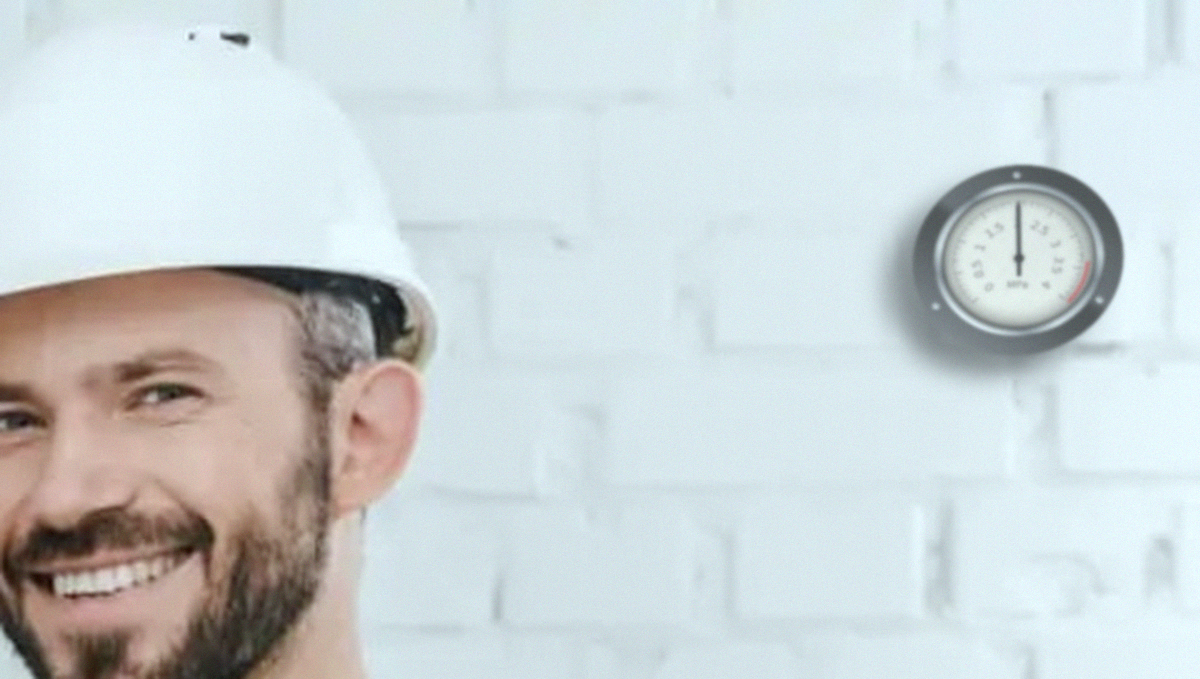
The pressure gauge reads 2 MPa
